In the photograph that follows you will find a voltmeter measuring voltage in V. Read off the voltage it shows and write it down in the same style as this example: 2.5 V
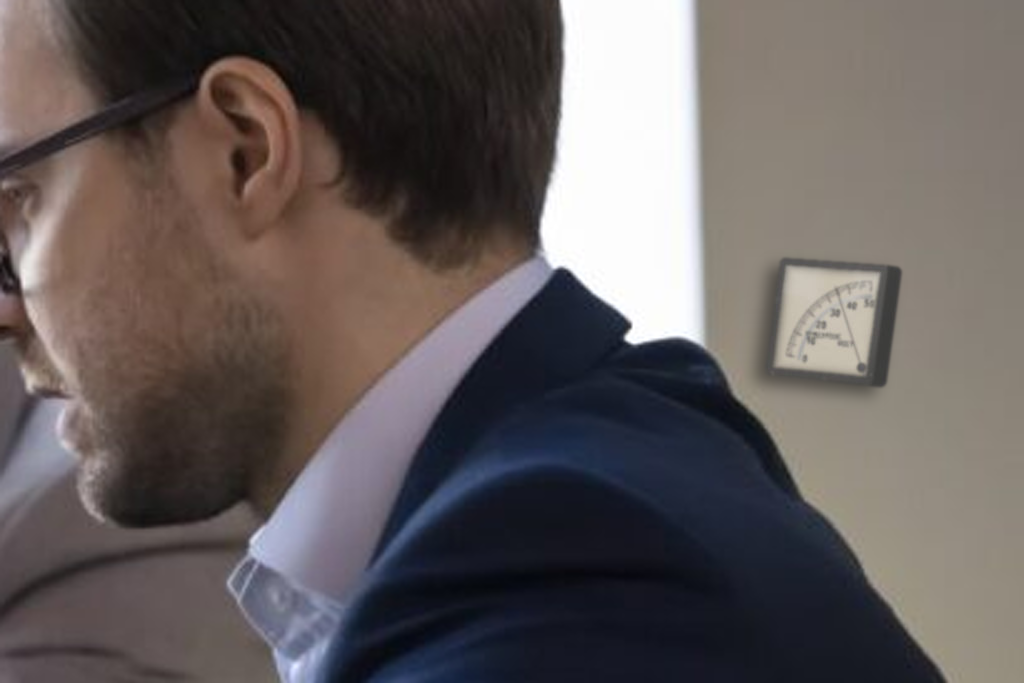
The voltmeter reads 35 V
